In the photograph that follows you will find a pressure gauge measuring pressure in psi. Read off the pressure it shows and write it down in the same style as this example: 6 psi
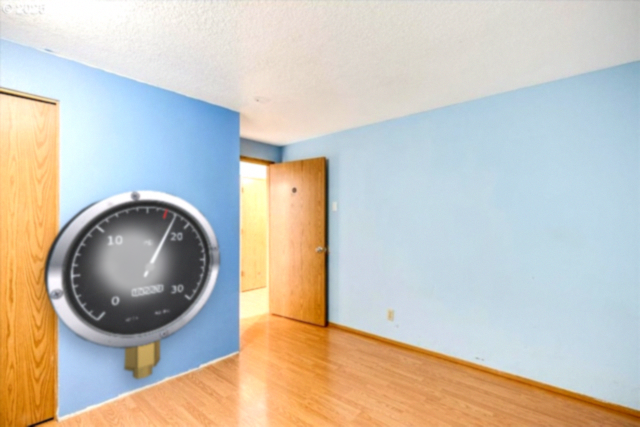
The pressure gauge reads 18 psi
